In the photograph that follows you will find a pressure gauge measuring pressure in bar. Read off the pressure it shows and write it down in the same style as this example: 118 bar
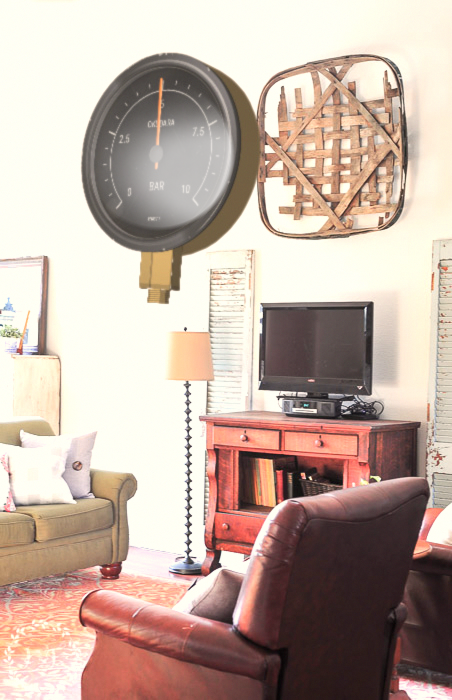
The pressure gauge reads 5 bar
